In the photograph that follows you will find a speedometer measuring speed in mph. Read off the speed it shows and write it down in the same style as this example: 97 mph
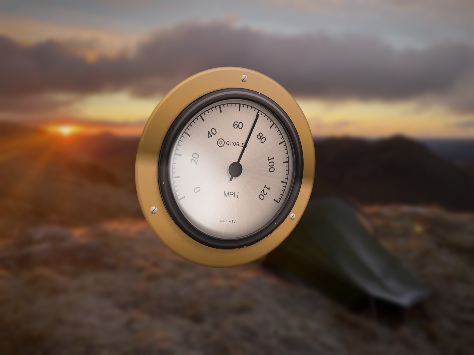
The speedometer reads 70 mph
